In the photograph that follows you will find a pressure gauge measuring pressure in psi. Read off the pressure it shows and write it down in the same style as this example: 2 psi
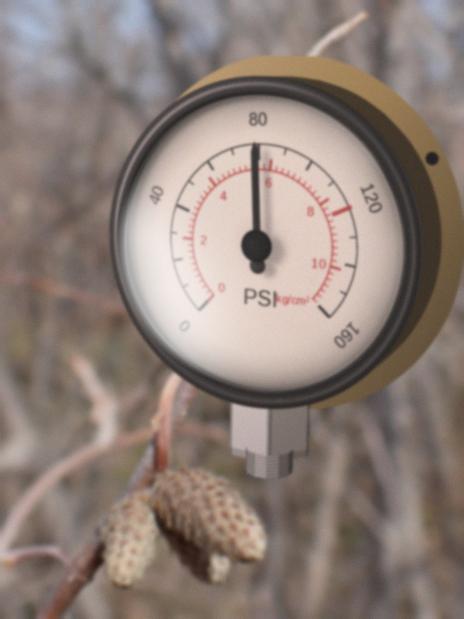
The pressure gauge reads 80 psi
